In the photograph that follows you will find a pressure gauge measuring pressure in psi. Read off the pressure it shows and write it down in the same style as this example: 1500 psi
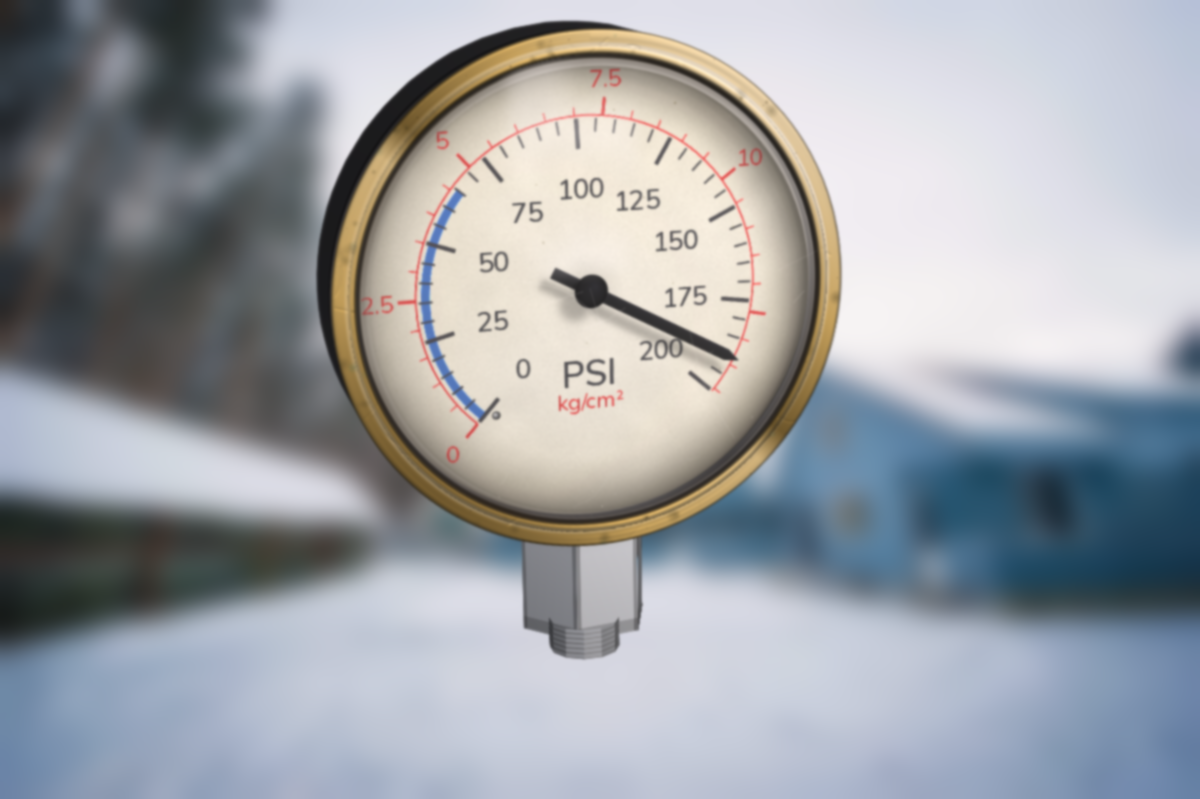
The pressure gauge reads 190 psi
